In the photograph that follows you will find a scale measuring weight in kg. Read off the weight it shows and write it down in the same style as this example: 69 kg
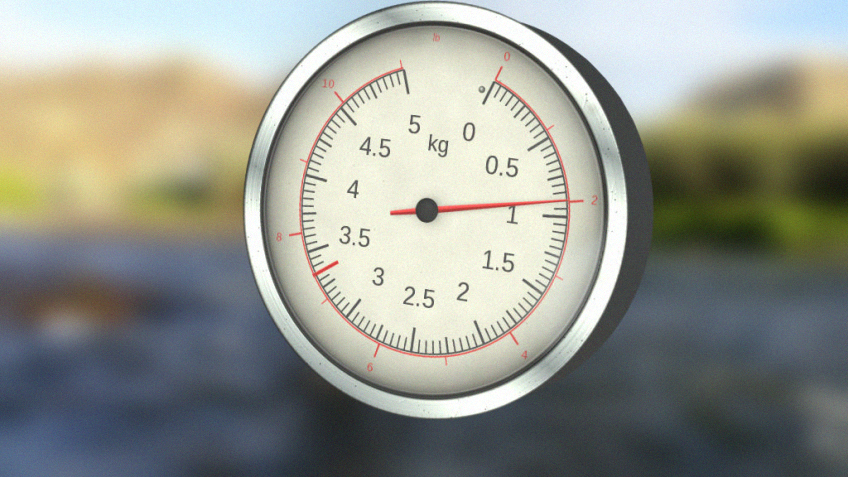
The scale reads 0.9 kg
